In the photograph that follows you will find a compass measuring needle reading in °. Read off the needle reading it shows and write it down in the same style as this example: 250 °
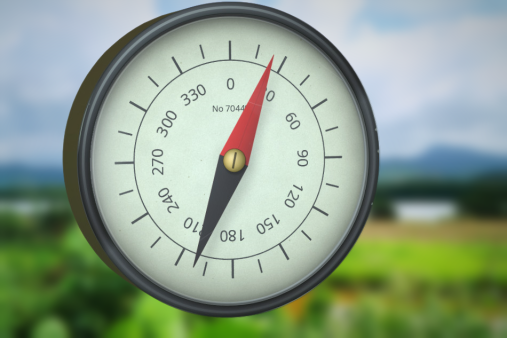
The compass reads 22.5 °
